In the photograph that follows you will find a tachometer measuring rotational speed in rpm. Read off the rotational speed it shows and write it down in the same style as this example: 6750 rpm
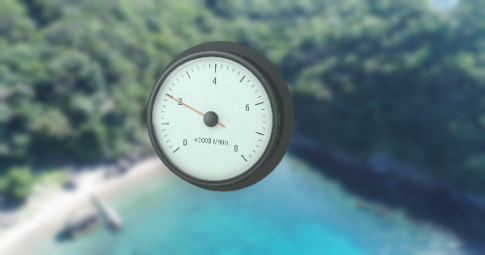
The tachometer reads 2000 rpm
